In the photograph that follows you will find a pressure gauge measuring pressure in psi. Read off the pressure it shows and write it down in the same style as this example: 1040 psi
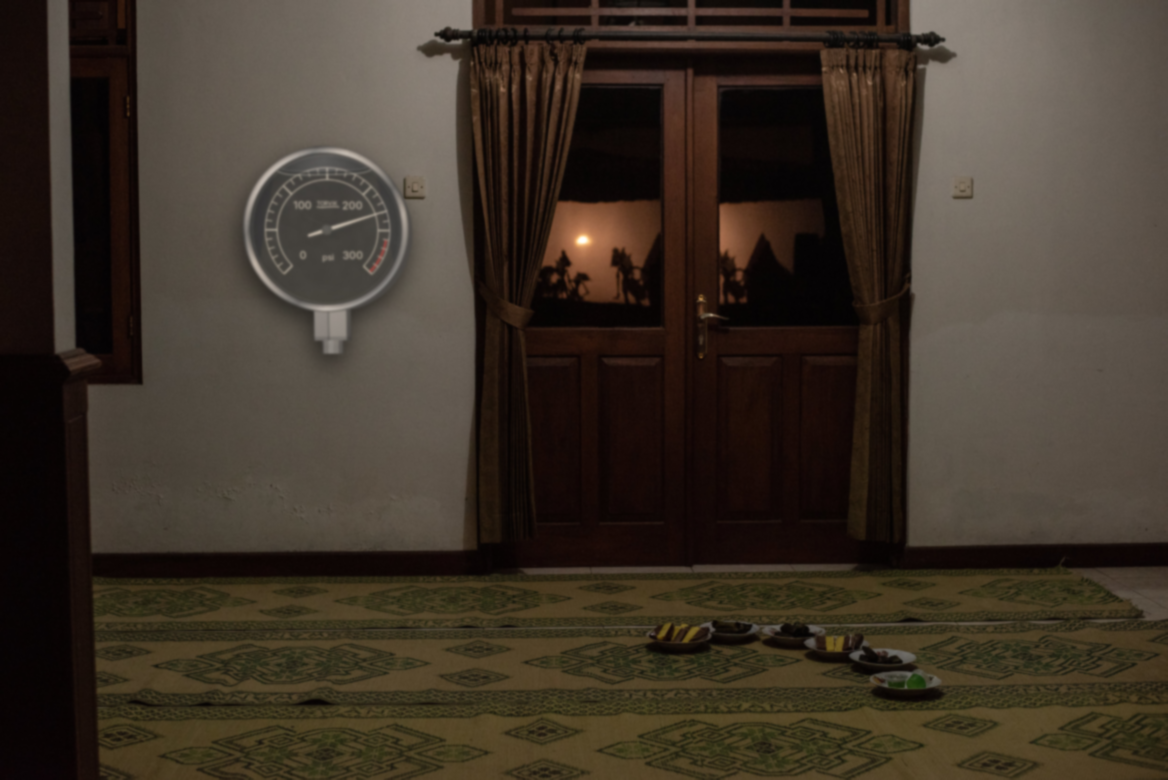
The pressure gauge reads 230 psi
